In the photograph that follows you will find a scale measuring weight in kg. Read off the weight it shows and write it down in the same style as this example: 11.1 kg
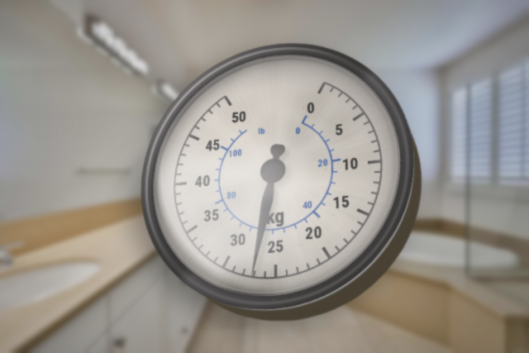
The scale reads 27 kg
